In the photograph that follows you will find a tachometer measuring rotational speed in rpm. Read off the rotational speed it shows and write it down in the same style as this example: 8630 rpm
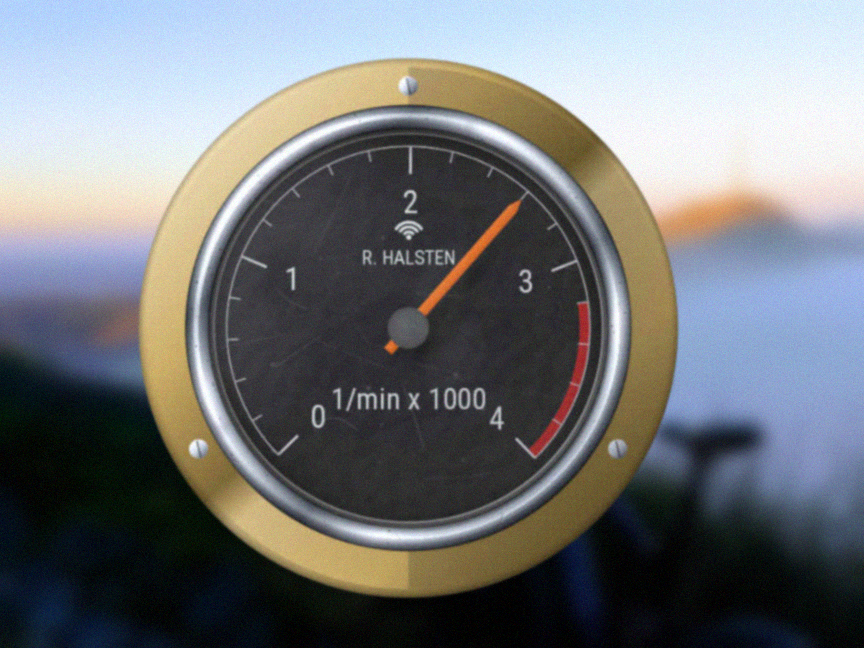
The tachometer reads 2600 rpm
